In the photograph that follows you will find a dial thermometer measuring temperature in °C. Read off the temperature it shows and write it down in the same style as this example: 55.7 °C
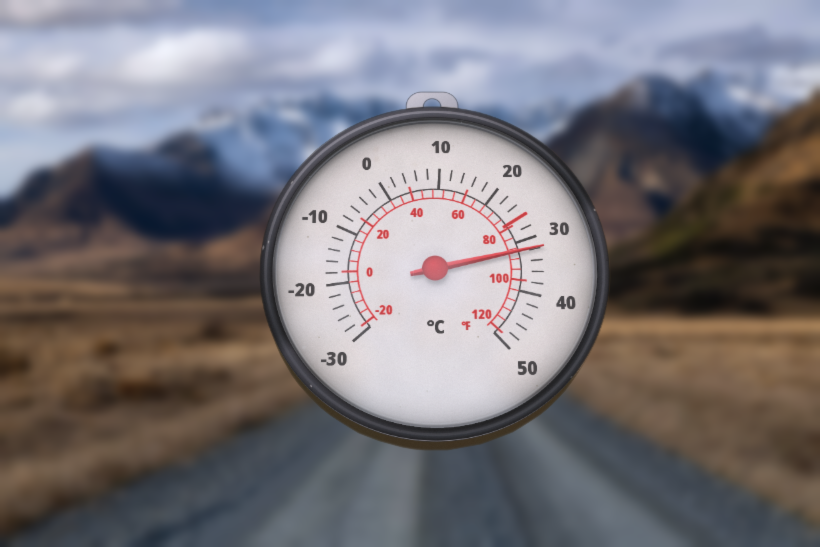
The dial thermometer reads 32 °C
